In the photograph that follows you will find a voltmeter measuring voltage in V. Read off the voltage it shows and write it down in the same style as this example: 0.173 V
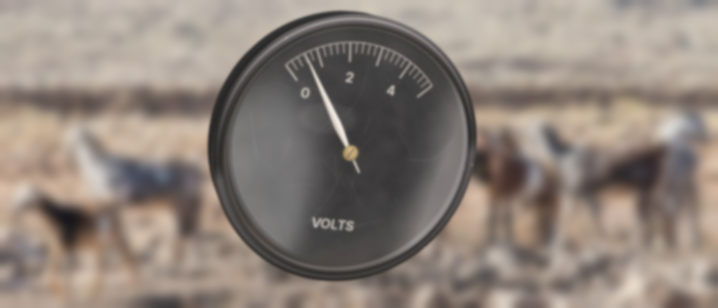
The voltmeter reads 0.6 V
